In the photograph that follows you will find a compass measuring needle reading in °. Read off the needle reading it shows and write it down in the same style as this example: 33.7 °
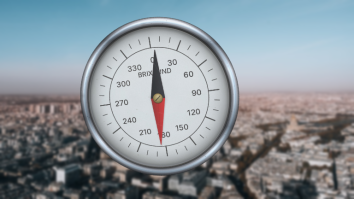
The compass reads 185 °
